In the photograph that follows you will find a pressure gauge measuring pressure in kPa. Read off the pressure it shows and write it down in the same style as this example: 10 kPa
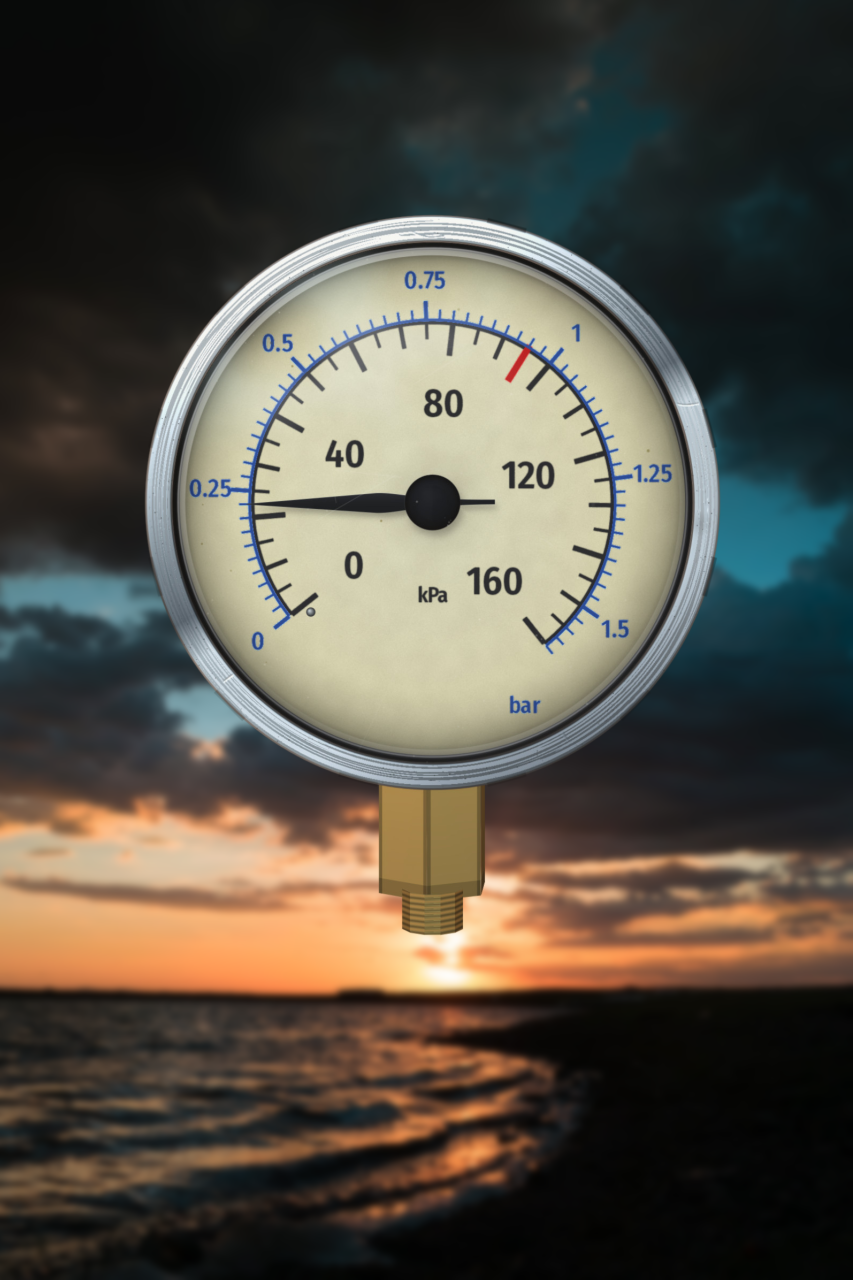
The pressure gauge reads 22.5 kPa
